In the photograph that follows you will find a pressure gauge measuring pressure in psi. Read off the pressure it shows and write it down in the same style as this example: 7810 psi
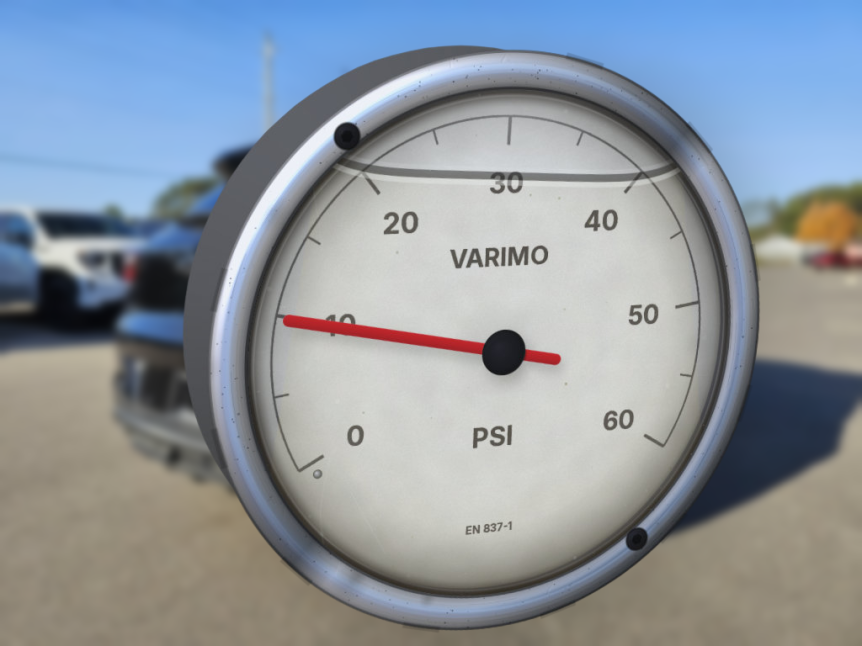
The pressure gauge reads 10 psi
